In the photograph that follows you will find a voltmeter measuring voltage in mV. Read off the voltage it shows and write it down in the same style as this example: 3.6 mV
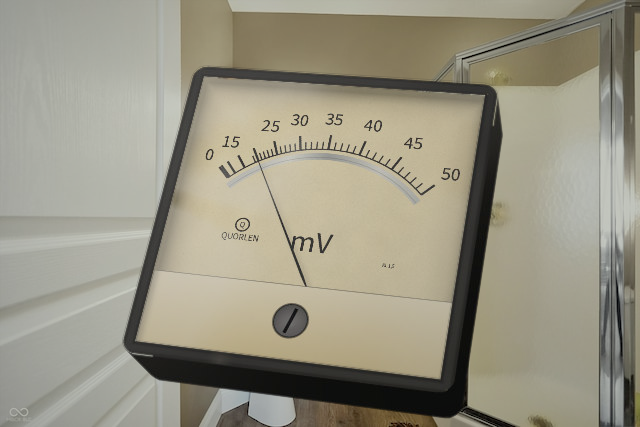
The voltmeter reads 20 mV
